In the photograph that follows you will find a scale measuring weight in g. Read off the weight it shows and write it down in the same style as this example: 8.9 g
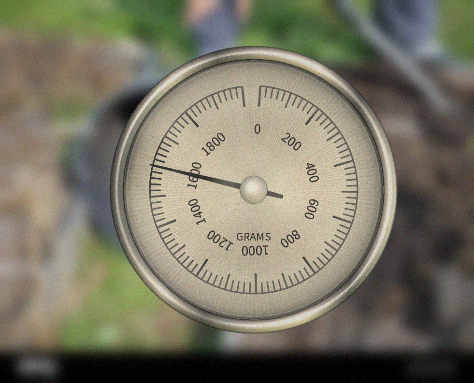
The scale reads 1600 g
